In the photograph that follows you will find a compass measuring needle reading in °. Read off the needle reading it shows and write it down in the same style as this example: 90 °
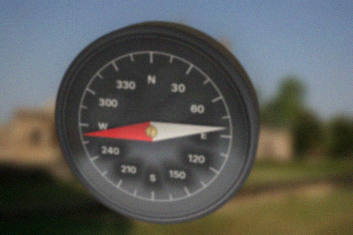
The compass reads 262.5 °
